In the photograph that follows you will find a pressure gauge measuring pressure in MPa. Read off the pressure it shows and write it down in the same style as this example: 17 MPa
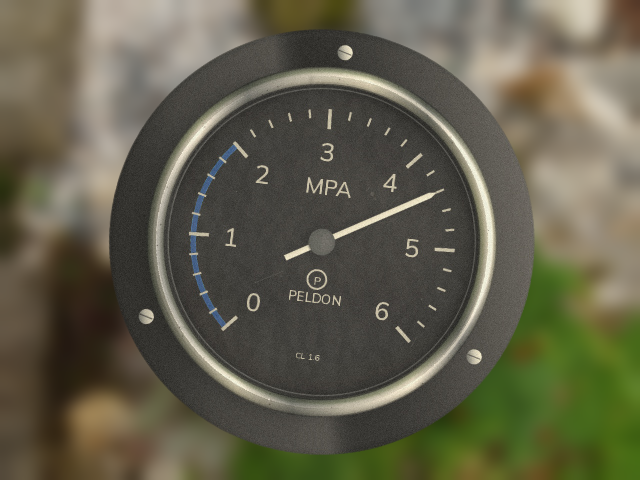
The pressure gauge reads 4.4 MPa
